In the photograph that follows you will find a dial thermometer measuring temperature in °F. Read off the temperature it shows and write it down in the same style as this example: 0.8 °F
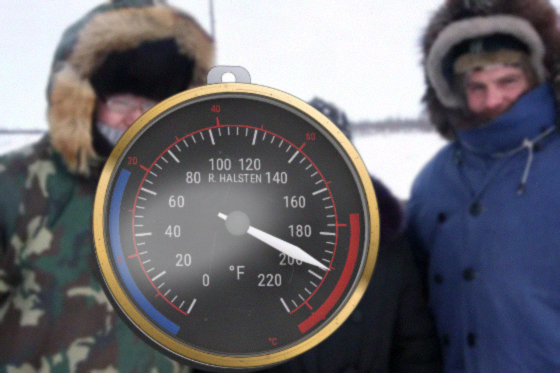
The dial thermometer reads 196 °F
